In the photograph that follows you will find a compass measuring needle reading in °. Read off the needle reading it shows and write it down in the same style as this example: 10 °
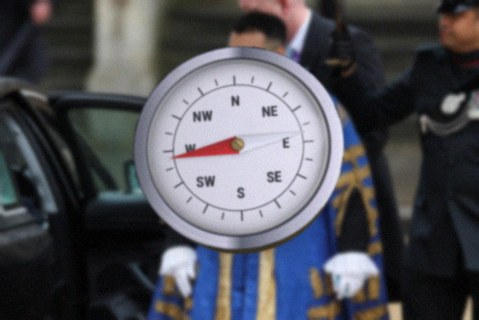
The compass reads 262.5 °
